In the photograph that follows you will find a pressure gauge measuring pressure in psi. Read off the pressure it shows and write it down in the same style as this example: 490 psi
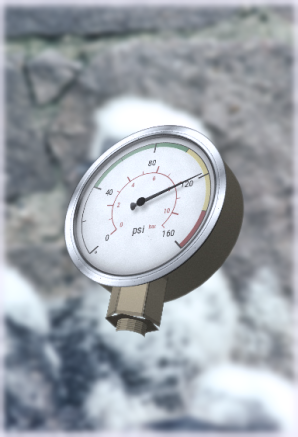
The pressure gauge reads 120 psi
